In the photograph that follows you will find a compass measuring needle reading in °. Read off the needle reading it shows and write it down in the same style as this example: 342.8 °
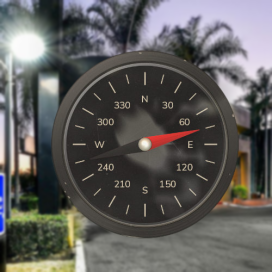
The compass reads 75 °
